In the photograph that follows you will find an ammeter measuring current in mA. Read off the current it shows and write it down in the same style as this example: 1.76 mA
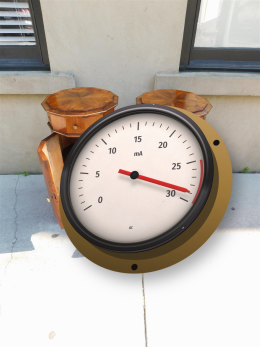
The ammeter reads 29 mA
